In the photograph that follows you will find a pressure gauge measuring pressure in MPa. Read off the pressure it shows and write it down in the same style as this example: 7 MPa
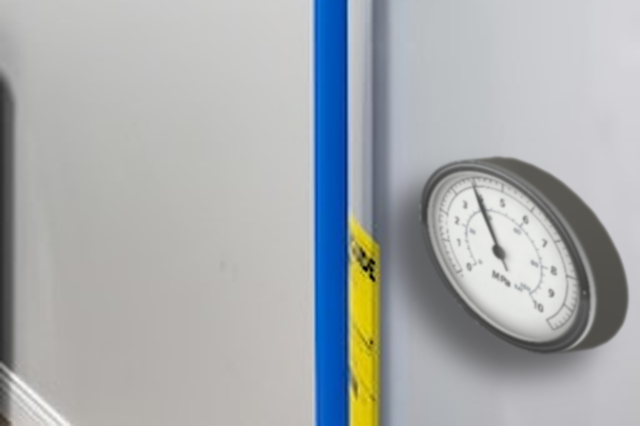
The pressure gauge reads 4 MPa
